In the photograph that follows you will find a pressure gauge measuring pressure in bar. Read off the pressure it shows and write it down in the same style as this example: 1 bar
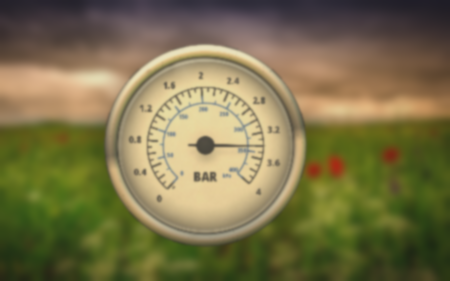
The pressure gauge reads 3.4 bar
